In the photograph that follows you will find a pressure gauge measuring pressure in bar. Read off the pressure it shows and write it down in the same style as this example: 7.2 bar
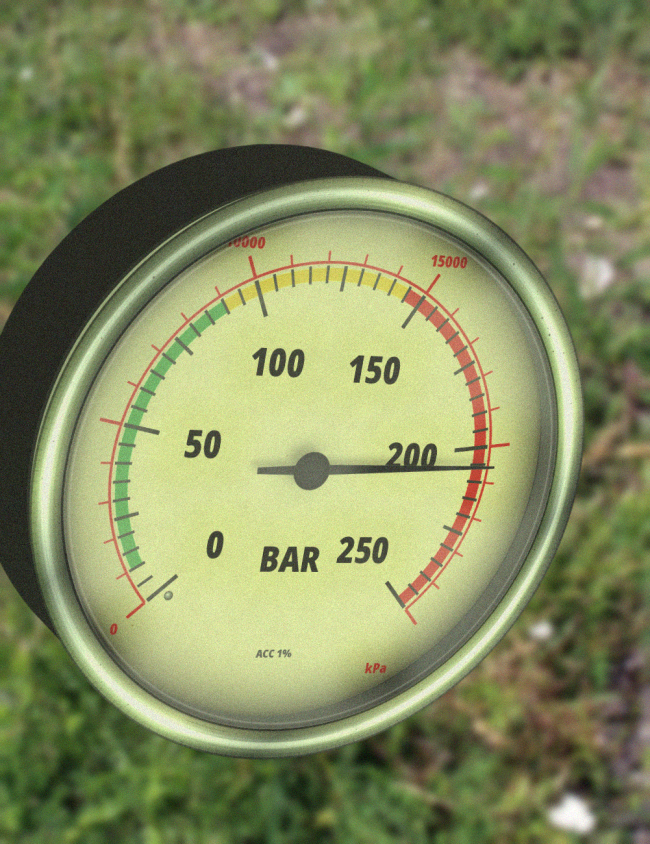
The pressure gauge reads 205 bar
